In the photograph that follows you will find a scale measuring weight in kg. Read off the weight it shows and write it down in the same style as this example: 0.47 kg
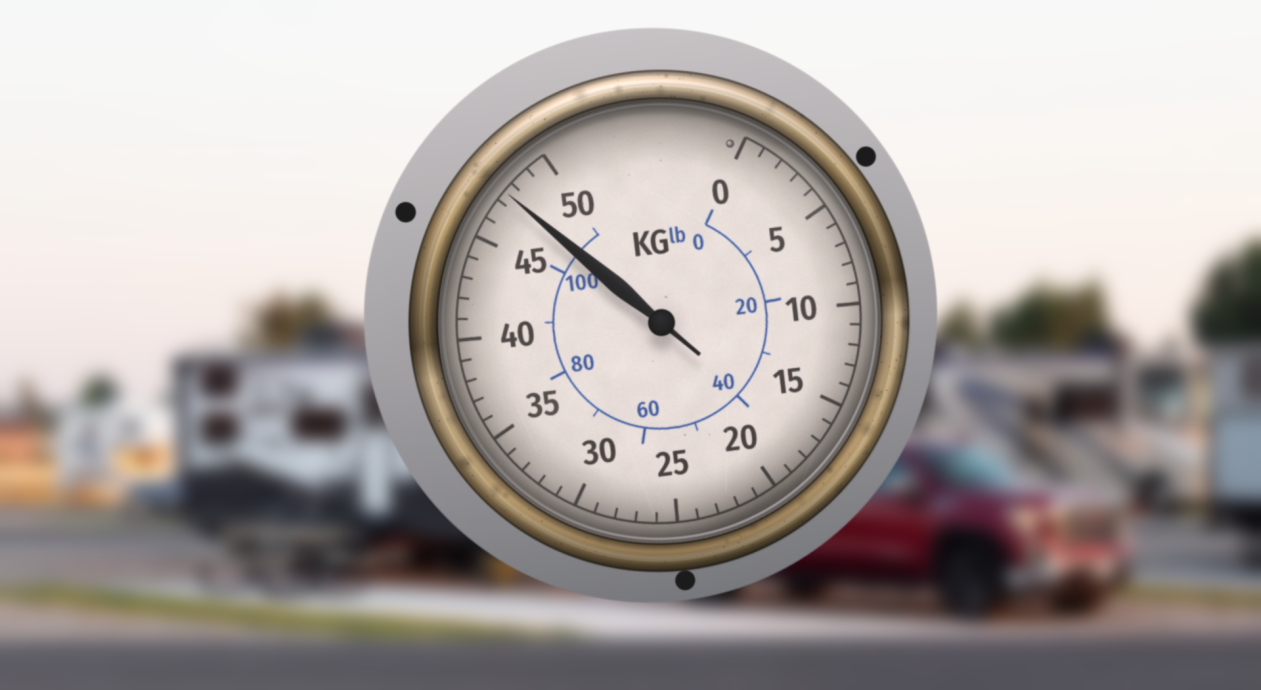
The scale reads 47.5 kg
